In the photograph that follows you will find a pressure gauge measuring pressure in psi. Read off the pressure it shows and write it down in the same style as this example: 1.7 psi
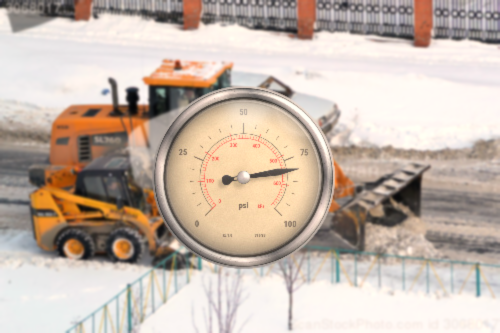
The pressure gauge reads 80 psi
